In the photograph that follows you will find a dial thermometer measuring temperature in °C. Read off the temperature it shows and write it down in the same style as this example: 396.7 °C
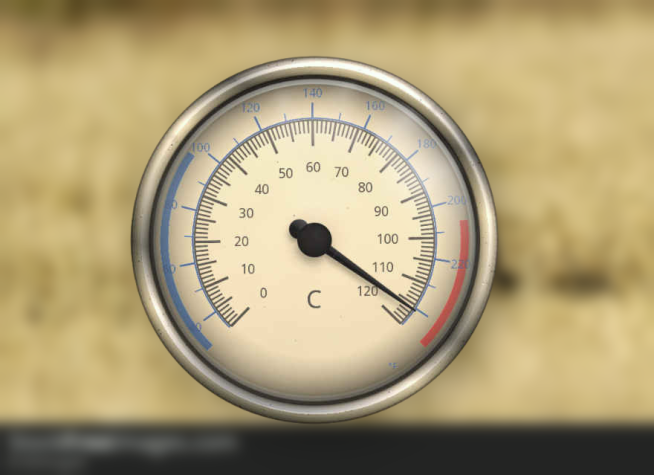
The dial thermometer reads 116 °C
